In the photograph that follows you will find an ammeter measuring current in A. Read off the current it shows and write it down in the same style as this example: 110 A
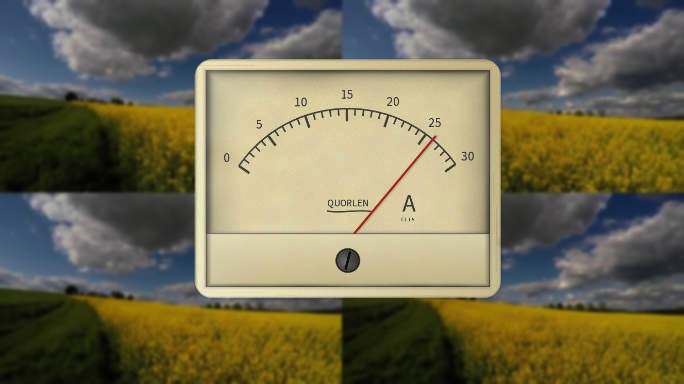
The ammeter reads 26 A
